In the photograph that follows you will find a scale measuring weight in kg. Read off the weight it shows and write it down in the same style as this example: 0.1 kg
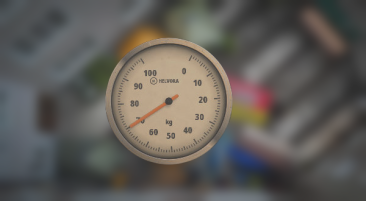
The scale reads 70 kg
